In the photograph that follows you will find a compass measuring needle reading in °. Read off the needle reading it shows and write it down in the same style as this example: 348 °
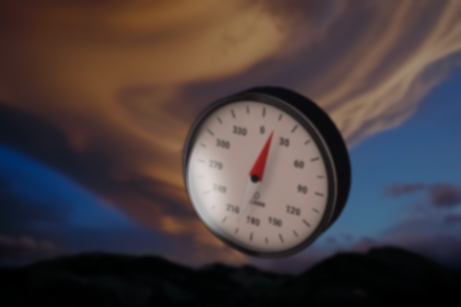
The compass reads 15 °
